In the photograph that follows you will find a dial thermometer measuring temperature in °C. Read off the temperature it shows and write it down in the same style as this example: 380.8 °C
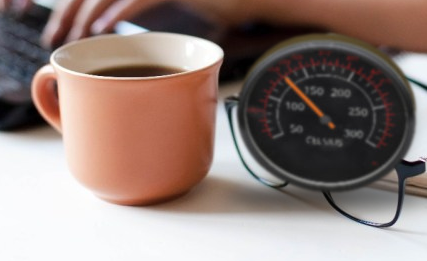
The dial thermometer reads 130 °C
